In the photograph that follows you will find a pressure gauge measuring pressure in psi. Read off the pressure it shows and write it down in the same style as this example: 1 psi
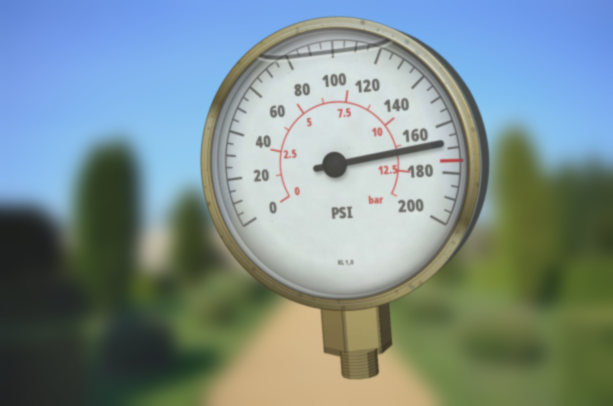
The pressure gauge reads 167.5 psi
